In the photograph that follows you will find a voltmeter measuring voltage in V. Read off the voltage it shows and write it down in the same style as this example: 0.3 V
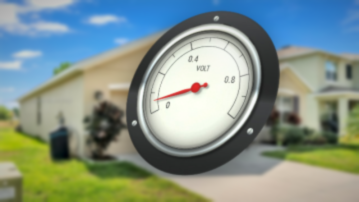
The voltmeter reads 0.05 V
